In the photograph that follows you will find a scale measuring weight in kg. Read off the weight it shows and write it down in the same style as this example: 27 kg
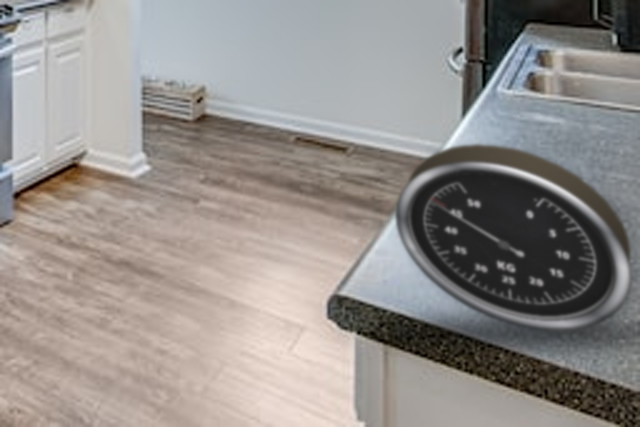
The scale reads 45 kg
